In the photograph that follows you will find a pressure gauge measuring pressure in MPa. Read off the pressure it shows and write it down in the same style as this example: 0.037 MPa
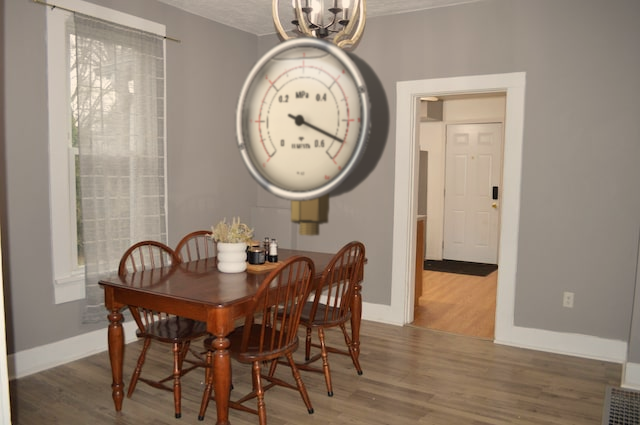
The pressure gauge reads 0.55 MPa
